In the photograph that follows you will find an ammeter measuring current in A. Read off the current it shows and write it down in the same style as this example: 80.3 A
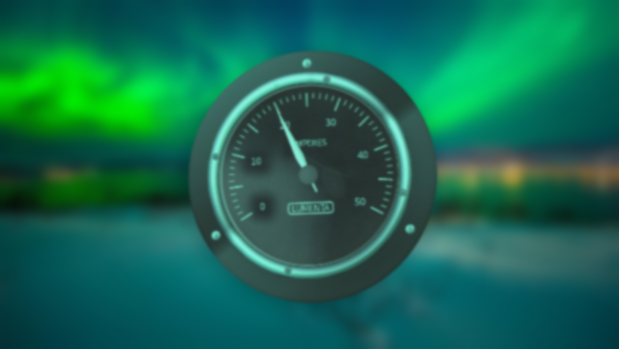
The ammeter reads 20 A
